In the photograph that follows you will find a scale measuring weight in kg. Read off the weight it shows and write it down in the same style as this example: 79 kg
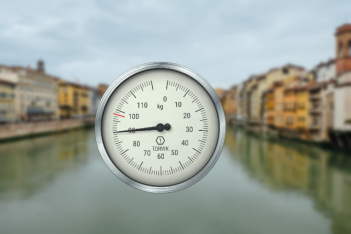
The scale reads 90 kg
